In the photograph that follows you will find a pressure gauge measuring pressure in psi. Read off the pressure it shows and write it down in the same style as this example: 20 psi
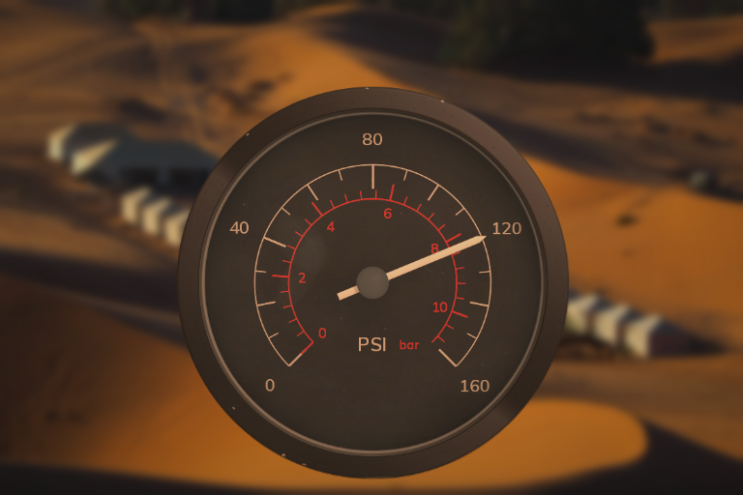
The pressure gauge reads 120 psi
